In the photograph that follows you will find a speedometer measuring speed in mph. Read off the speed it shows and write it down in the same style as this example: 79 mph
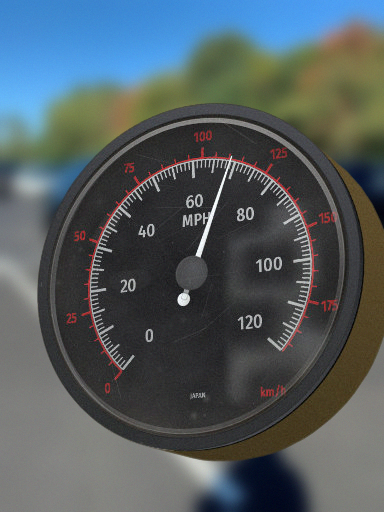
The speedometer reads 70 mph
